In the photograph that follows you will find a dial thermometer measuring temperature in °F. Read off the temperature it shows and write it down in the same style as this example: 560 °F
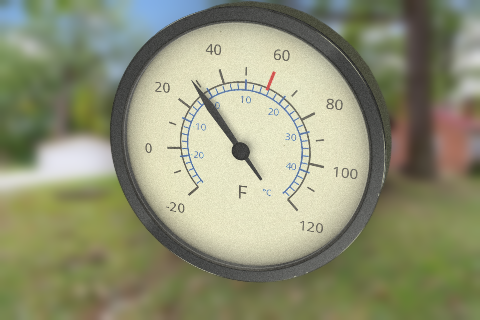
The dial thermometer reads 30 °F
